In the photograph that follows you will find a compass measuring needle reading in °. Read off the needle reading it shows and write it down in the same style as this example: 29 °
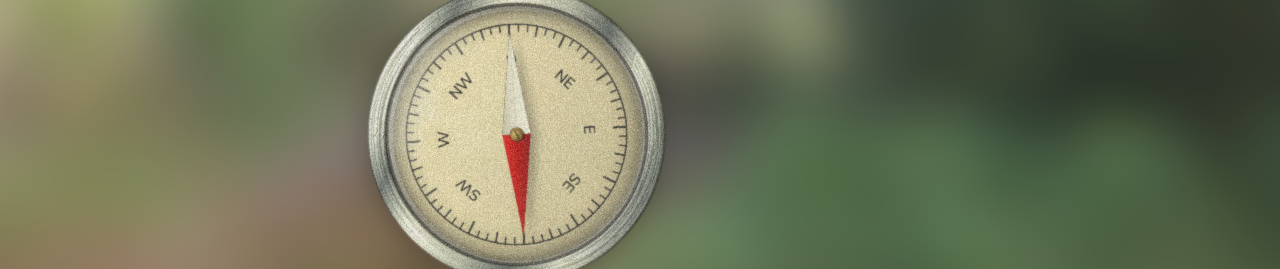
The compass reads 180 °
